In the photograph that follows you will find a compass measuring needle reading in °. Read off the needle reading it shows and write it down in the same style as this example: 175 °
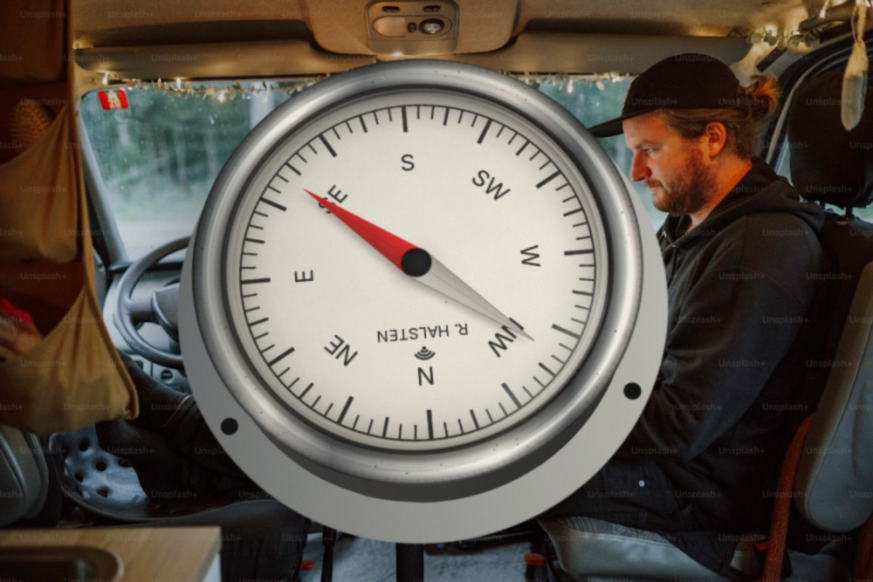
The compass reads 130 °
